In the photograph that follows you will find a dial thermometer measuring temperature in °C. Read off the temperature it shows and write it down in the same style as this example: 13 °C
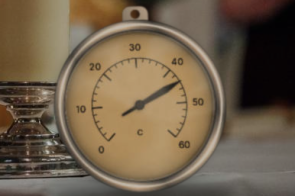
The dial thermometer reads 44 °C
